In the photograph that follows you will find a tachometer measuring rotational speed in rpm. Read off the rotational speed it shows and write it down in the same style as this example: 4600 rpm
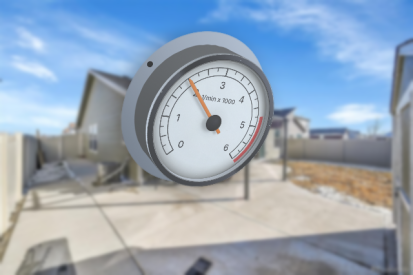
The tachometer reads 2000 rpm
